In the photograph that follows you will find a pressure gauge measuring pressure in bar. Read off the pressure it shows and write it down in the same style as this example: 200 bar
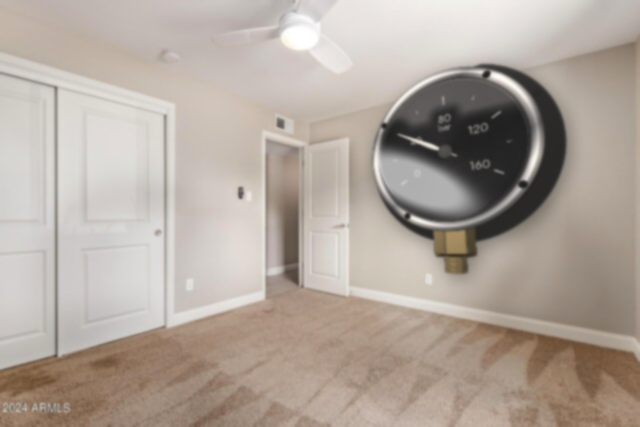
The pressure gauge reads 40 bar
